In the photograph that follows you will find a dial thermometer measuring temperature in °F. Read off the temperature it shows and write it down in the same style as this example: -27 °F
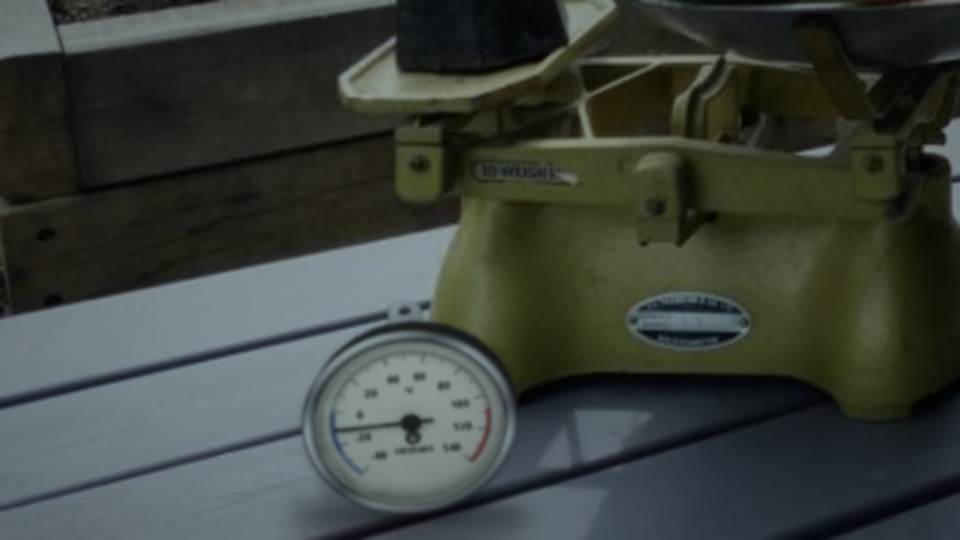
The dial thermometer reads -10 °F
